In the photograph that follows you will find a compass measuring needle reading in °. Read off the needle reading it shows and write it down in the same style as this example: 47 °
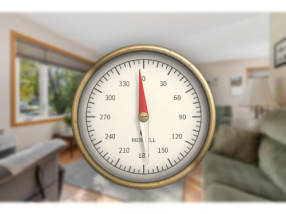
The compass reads 355 °
